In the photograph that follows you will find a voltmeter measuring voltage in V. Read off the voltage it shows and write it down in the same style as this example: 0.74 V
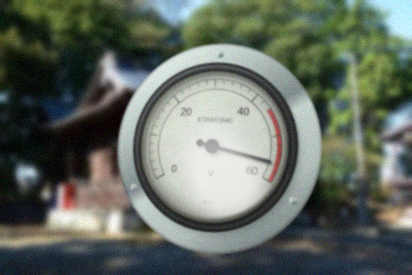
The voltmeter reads 56 V
